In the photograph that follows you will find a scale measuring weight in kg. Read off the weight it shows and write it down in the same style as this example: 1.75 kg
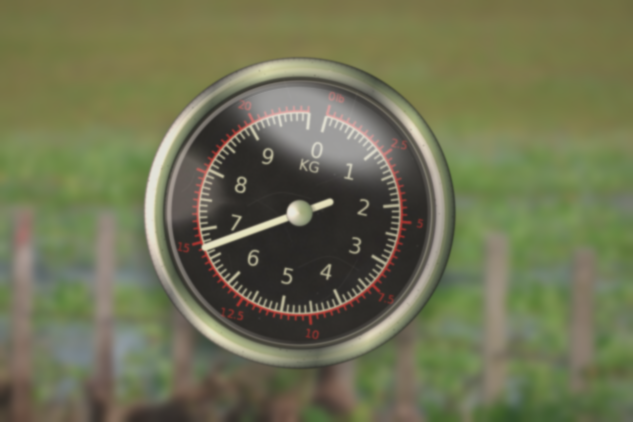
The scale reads 6.7 kg
